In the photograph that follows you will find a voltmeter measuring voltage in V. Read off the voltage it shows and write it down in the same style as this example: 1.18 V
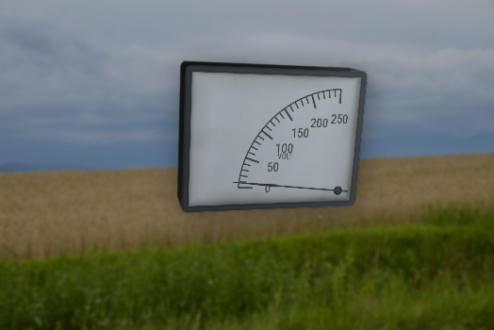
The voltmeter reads 10 V
